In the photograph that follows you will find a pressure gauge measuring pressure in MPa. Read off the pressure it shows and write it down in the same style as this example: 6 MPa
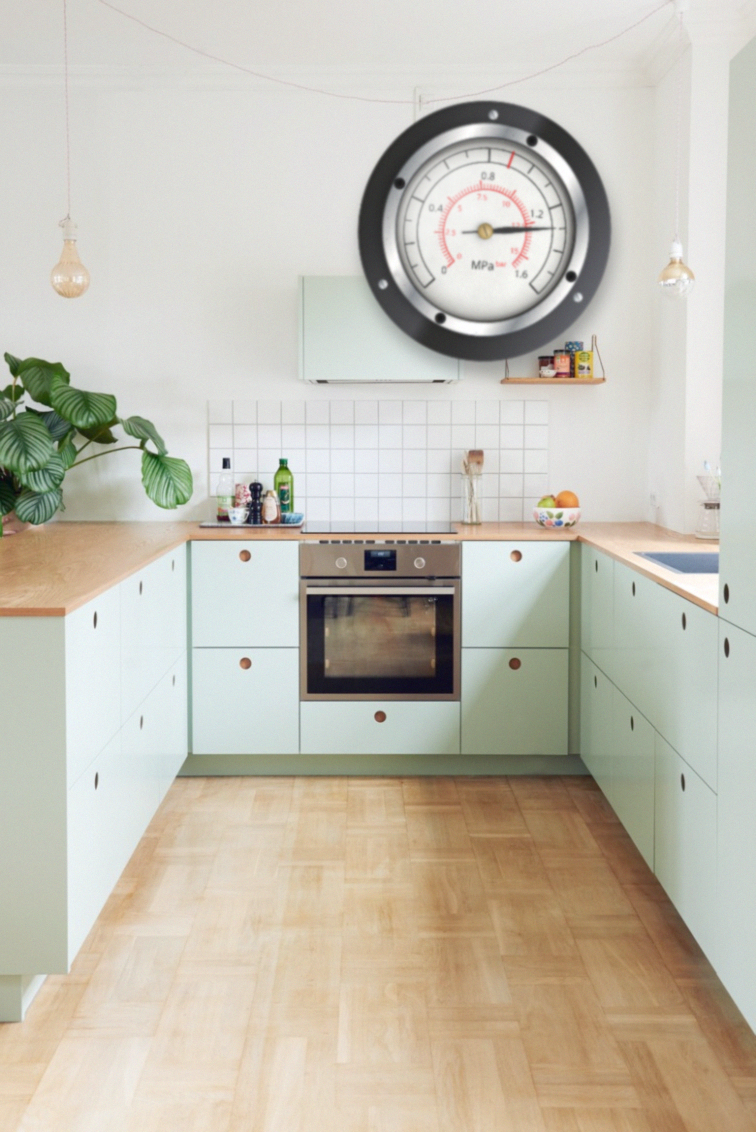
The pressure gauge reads 1.3 MPa
